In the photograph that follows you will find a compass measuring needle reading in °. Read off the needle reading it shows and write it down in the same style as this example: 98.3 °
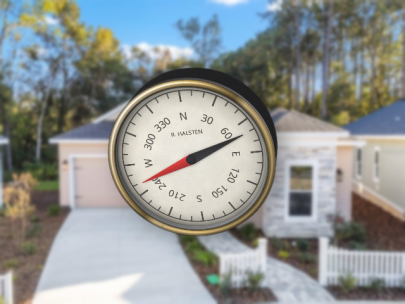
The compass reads 250 °
